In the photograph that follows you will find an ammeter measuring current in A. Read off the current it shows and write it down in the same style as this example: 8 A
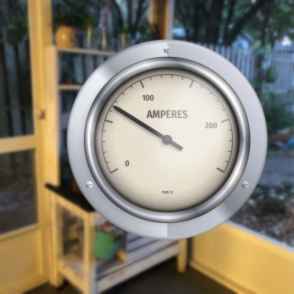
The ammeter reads 65 A
